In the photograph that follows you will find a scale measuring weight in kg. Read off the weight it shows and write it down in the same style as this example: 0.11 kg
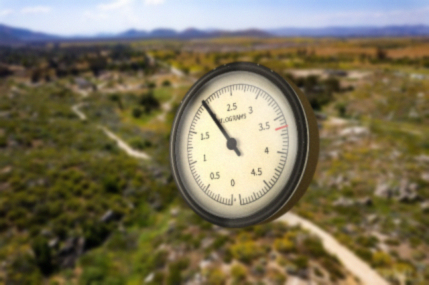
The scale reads 2 kg
